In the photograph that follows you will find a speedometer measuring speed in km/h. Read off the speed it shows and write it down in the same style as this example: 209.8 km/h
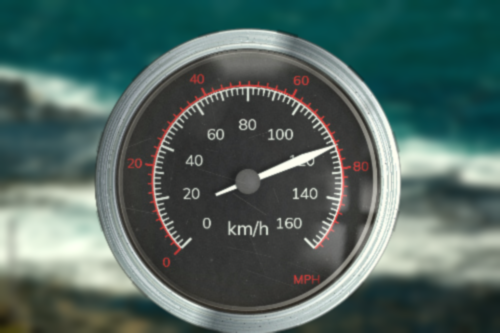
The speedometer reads 120 km/h
